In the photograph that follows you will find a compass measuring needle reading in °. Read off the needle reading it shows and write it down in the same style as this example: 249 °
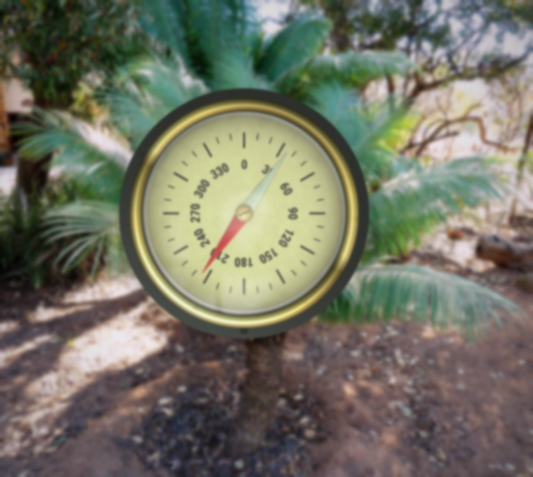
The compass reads 215 °
